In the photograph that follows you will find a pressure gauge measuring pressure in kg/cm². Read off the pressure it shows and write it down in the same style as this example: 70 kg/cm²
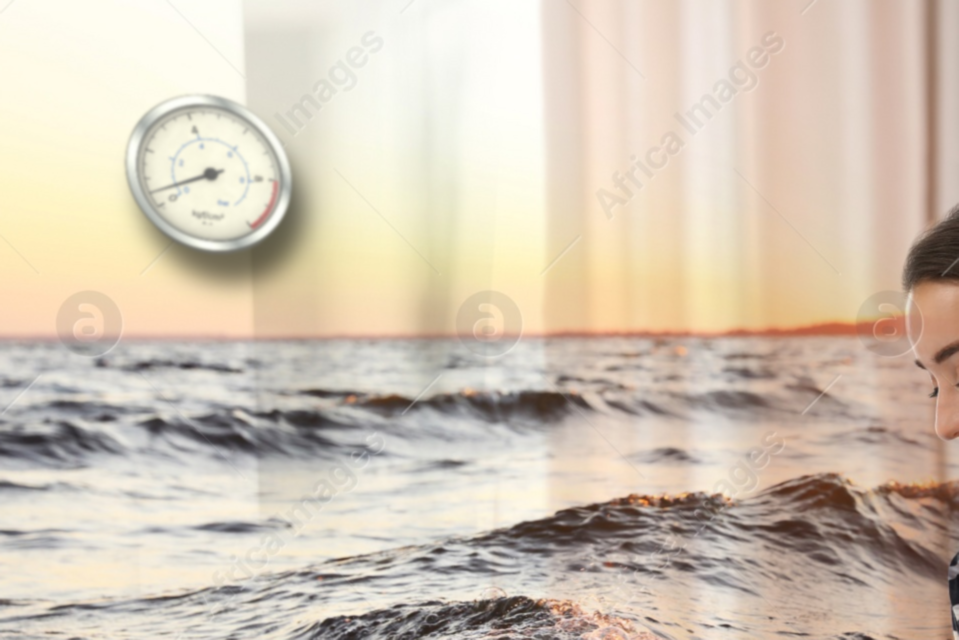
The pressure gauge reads 0.5 kg/cm²
